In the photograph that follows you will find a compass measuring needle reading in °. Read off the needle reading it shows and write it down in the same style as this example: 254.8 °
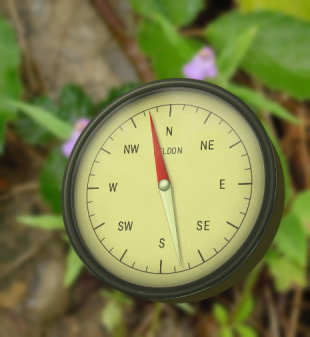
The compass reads 345 °
